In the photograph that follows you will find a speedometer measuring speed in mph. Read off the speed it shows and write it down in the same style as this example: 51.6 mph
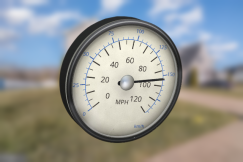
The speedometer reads 95 mph
